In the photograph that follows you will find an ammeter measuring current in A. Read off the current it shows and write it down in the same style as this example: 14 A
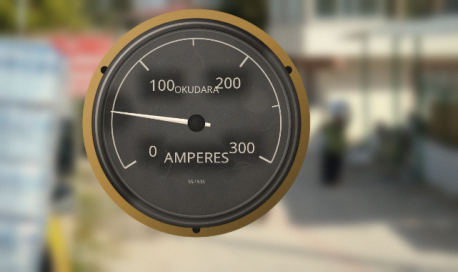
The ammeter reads 50 A
